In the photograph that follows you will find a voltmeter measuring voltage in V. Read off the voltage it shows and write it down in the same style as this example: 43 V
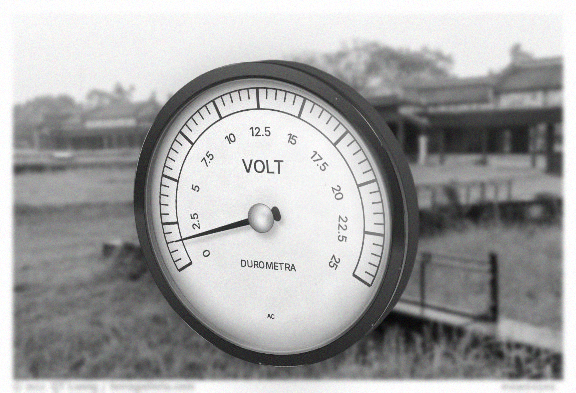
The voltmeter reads 1.5 V
